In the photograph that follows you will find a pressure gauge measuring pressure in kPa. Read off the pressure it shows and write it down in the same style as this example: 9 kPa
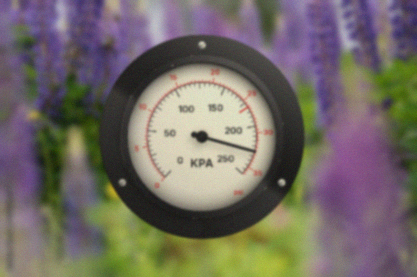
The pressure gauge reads 225 kPa
